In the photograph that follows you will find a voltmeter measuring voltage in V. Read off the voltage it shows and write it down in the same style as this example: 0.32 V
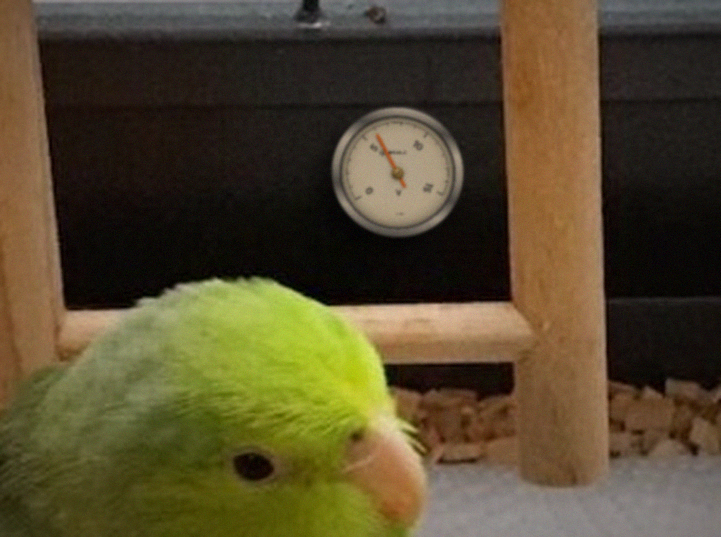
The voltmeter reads 6 V
